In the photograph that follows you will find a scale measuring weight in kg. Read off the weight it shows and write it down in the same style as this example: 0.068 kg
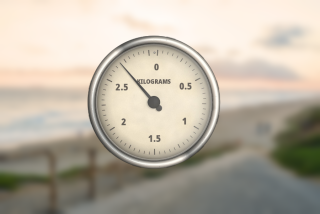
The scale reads 2.7 kg
